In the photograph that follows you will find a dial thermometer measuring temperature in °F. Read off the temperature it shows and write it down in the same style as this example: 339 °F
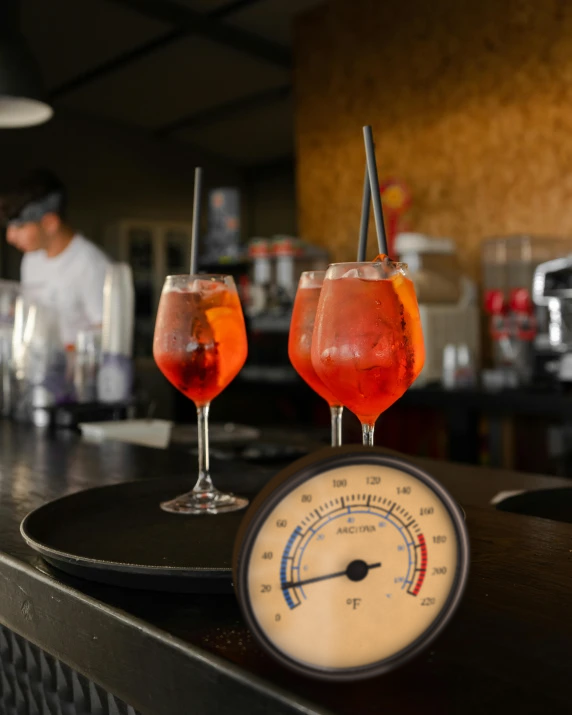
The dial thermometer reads 20 °F
